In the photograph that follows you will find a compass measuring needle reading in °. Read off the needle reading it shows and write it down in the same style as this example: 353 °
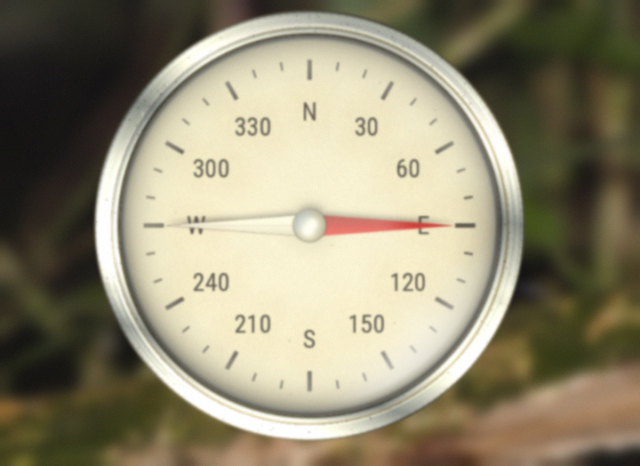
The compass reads 90 °
